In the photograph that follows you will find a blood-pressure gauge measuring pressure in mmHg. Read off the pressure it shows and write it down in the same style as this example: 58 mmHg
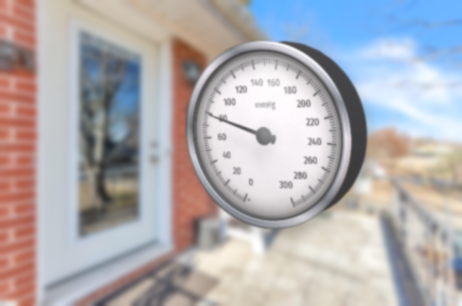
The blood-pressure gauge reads 80 mmHg
